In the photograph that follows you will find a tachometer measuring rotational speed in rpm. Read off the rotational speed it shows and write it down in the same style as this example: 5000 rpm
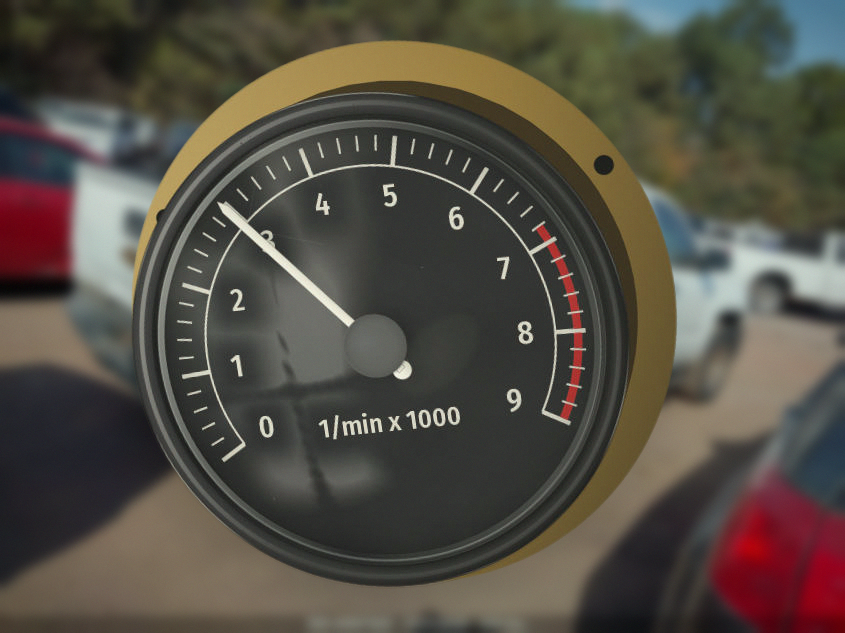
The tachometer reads 3000 rpm
